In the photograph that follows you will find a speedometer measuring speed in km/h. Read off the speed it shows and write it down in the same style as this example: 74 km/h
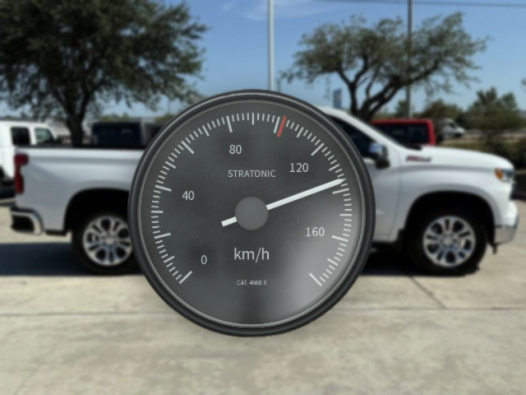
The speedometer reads 136 km/h
